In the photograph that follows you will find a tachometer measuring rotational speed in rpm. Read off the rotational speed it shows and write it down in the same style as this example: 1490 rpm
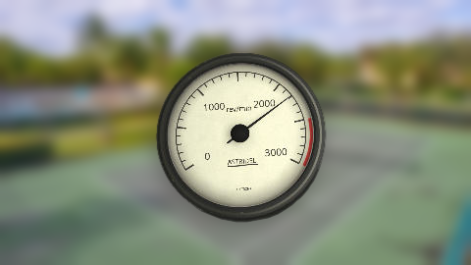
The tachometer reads 2200 rpm
